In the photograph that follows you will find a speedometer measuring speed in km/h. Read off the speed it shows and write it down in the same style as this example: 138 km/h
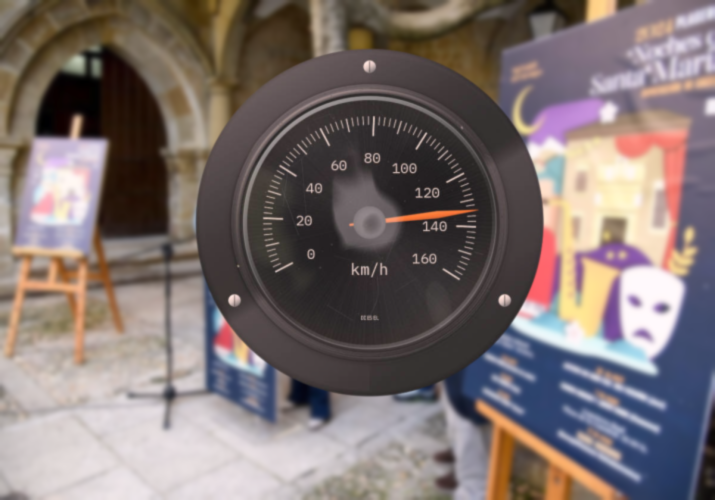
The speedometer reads 134 km/h
